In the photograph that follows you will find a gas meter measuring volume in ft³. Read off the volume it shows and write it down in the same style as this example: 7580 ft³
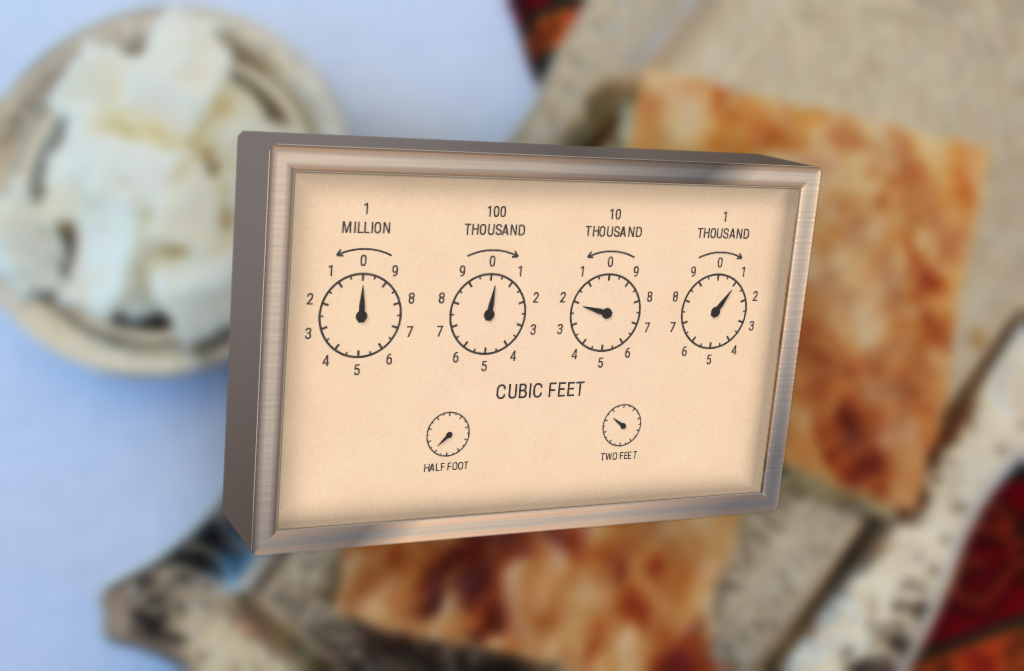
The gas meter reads 2100 ft³
